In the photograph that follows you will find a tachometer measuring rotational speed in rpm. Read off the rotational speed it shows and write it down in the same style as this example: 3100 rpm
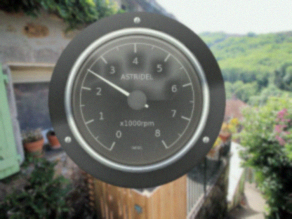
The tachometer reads 2500 rpm
